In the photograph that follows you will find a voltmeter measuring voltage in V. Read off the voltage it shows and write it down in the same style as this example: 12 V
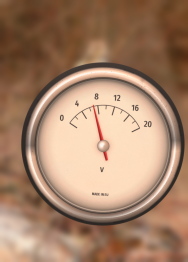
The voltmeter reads 7 V
